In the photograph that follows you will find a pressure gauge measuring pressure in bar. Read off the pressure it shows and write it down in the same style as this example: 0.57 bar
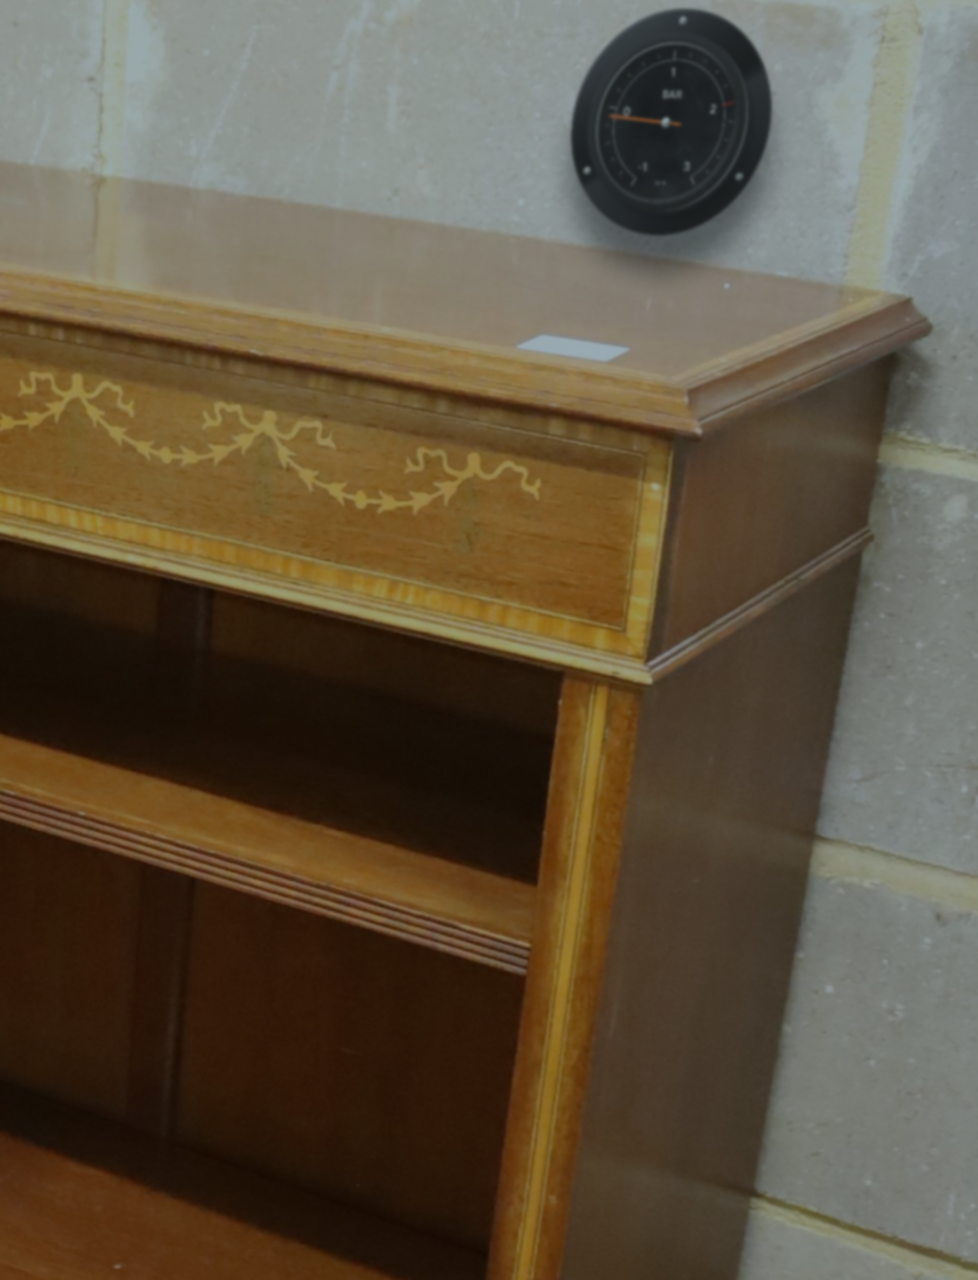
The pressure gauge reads -0.1 bar
